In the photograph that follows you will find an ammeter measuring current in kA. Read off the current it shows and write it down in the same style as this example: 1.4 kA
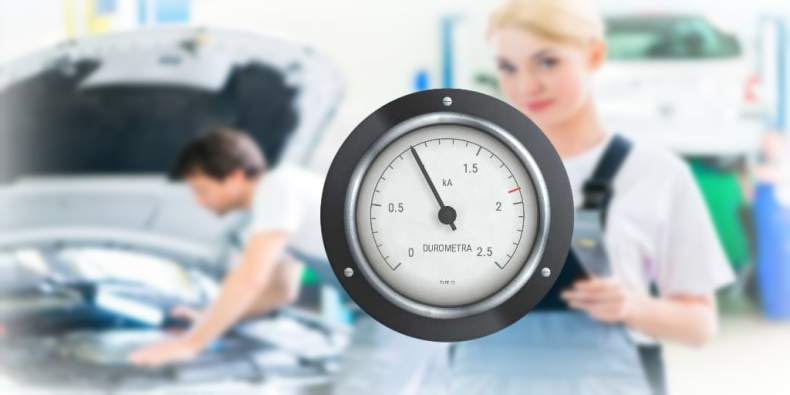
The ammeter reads 1 kA
